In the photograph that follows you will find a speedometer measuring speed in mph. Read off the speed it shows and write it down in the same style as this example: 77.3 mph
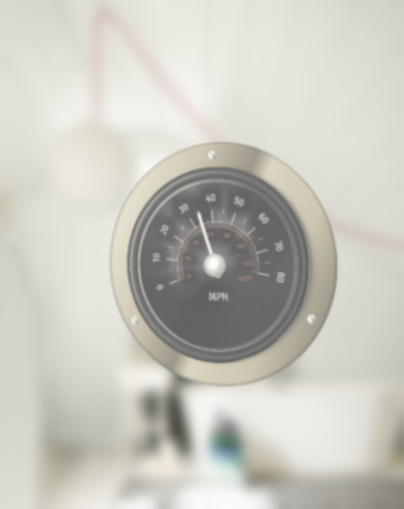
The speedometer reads 35 mph
